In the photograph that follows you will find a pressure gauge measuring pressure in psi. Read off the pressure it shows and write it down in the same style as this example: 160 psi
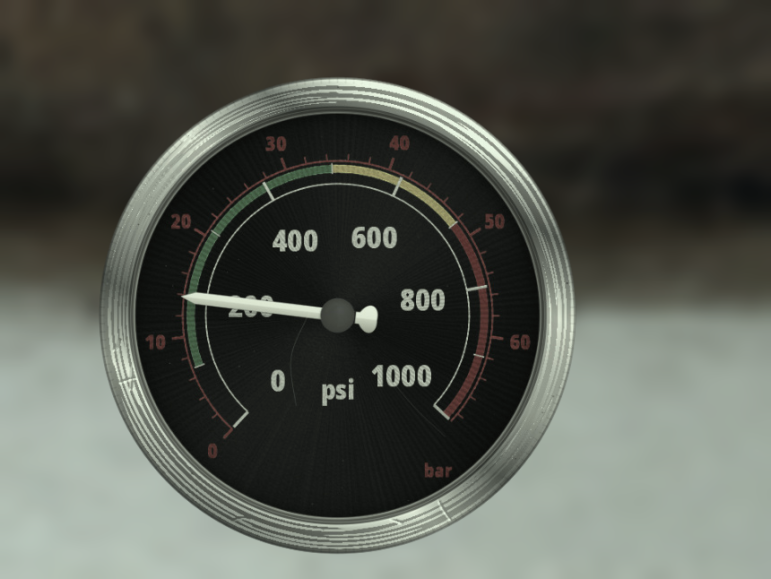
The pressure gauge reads 200 psi
